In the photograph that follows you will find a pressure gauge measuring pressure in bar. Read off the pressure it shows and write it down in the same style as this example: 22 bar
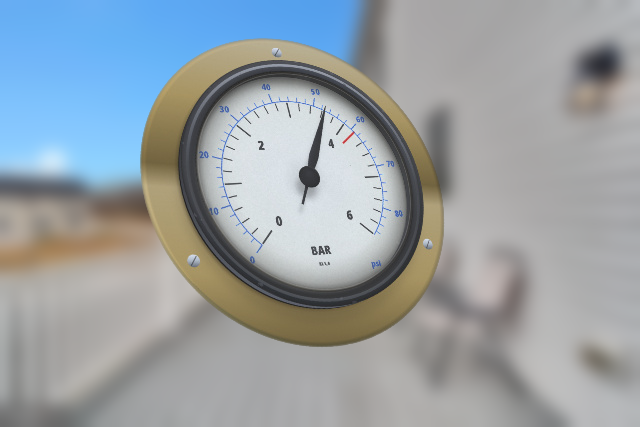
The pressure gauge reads 3.6 bar
